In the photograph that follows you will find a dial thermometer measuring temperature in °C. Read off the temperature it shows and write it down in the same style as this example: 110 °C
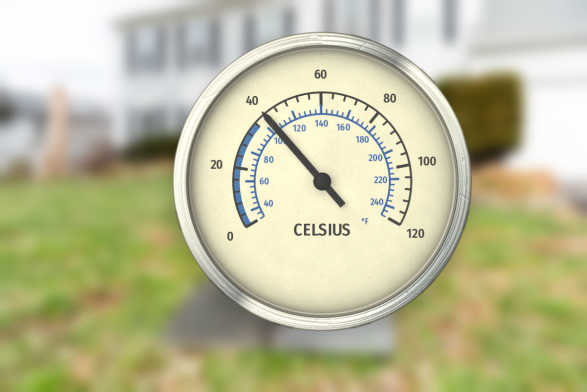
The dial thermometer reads 40 °C
